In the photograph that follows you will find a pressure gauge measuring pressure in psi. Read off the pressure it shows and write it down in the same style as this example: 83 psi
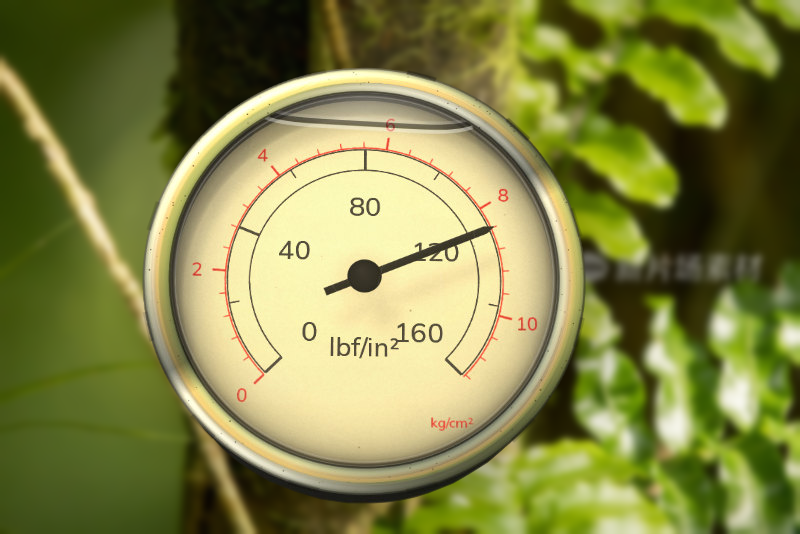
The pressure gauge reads 120 psi
